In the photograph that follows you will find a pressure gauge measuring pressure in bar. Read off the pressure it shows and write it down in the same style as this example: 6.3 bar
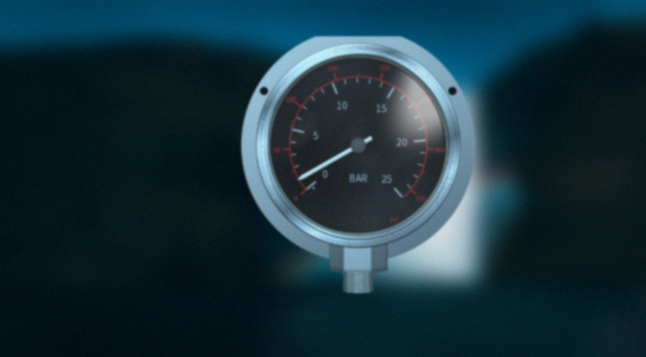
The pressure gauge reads 1 bar
